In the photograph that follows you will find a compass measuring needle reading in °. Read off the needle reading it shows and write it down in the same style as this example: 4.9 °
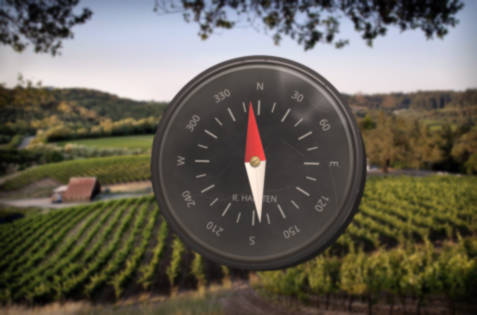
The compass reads 352.5 °
